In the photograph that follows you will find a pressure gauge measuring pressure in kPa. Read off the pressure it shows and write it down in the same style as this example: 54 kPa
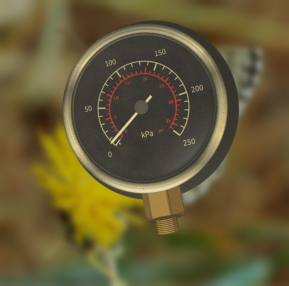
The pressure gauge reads 5 kPa
